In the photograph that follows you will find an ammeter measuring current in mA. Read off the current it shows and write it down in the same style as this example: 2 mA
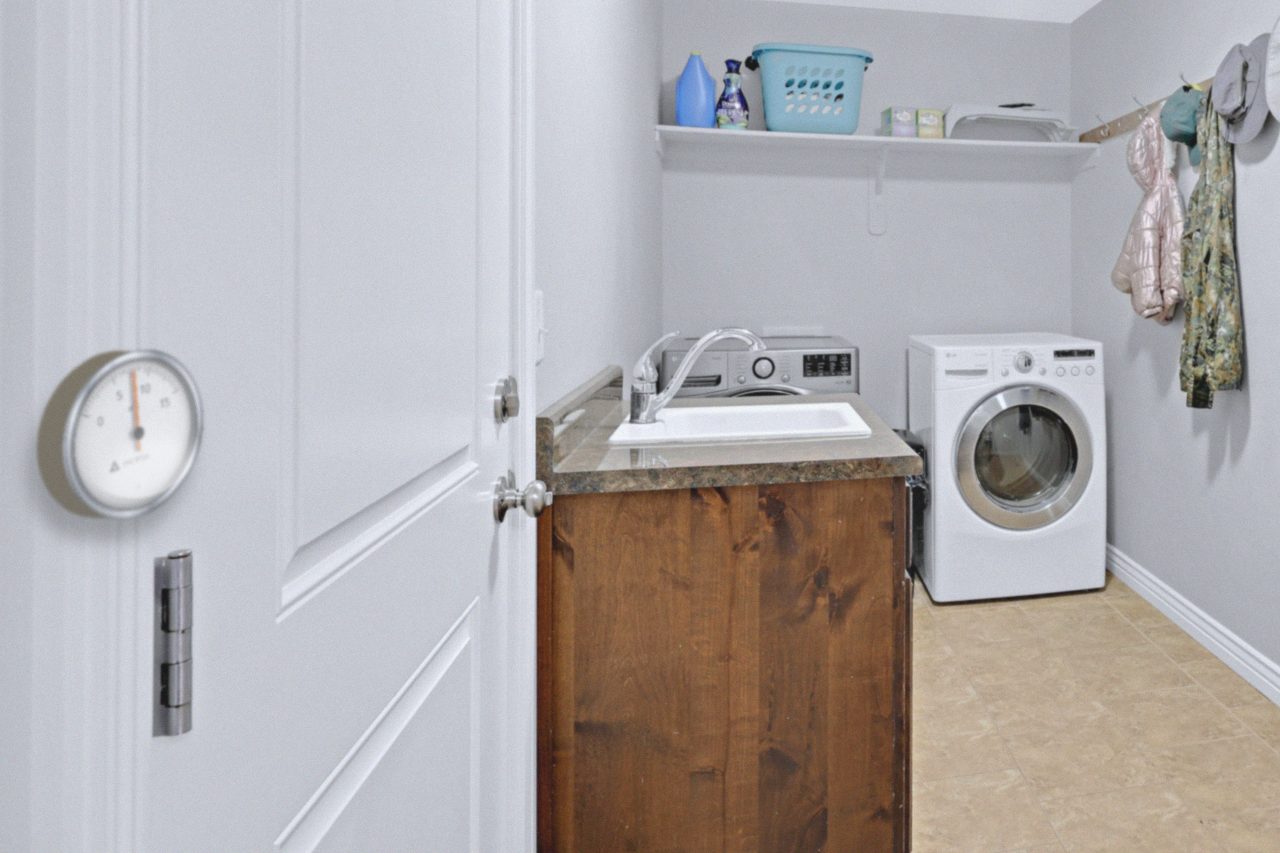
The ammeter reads 7.5 mA
